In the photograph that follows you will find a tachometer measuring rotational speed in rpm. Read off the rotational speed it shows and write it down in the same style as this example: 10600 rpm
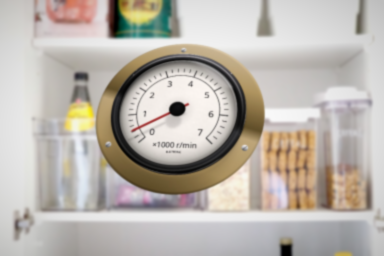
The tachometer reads 400 rpm
